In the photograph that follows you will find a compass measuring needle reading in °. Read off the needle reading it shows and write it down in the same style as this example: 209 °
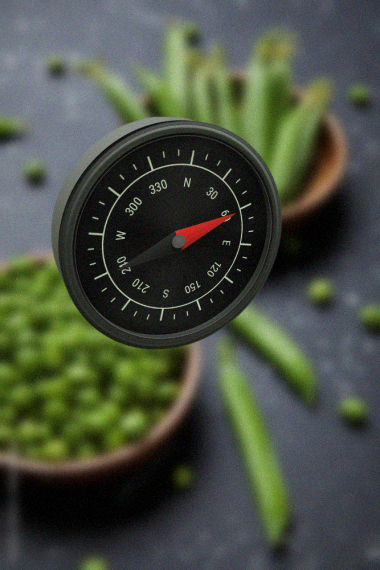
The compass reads 60 °
